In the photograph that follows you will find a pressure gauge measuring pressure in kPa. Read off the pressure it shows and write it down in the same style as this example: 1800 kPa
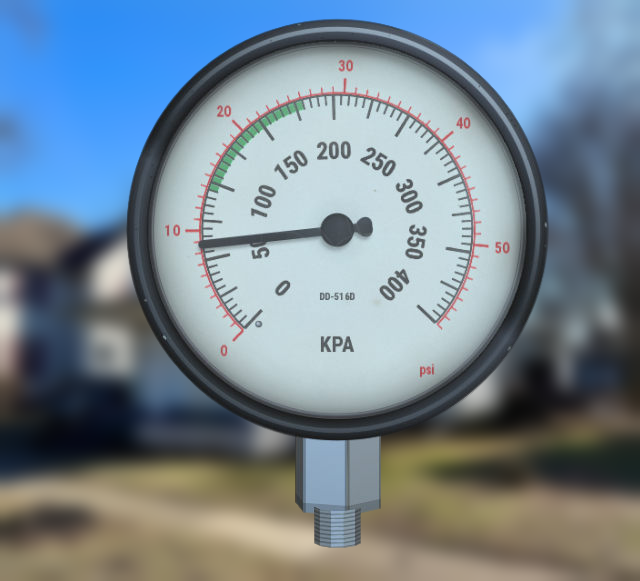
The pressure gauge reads 60 kPa
